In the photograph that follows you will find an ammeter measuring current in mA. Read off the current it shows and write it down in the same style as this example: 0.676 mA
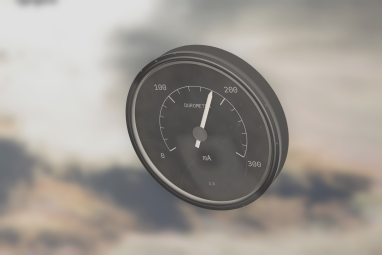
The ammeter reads 180 mA
